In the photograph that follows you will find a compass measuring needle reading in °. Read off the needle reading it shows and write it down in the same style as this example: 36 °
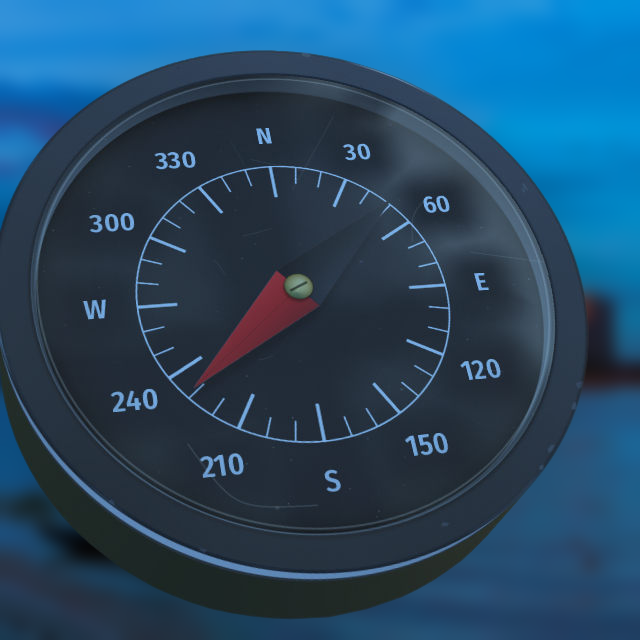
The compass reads 230 °
